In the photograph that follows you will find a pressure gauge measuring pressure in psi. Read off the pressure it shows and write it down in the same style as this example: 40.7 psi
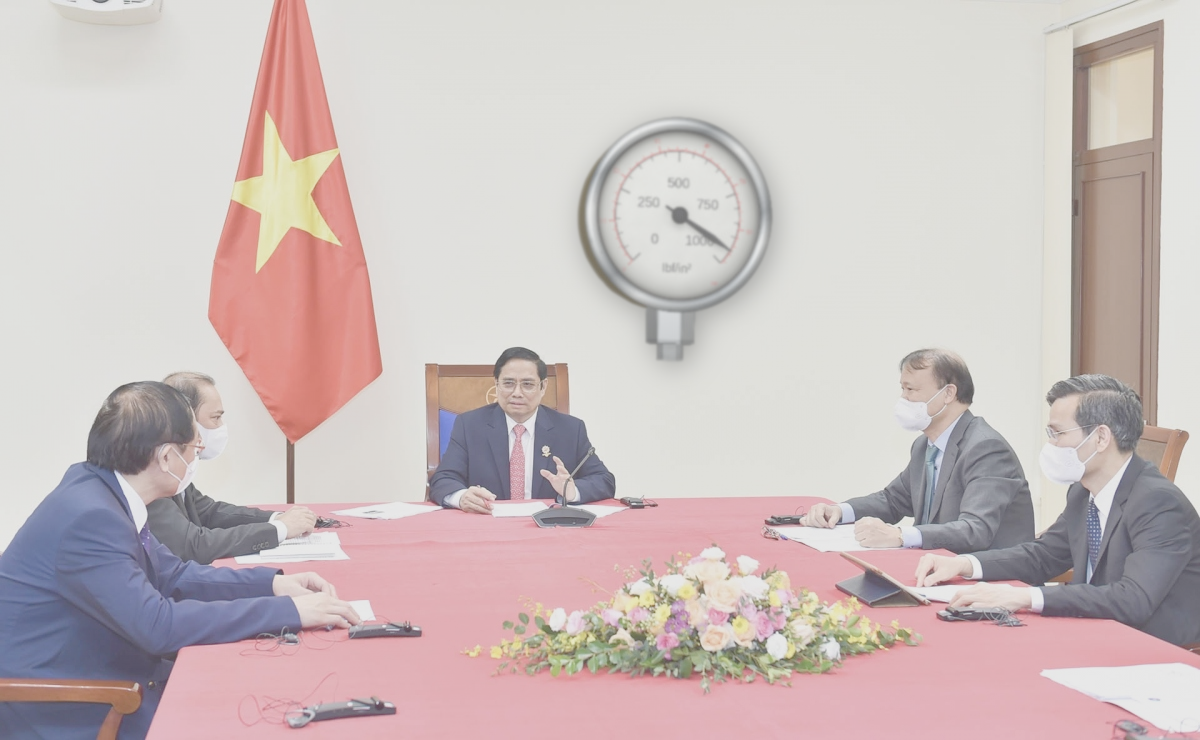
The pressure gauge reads 950 psi
